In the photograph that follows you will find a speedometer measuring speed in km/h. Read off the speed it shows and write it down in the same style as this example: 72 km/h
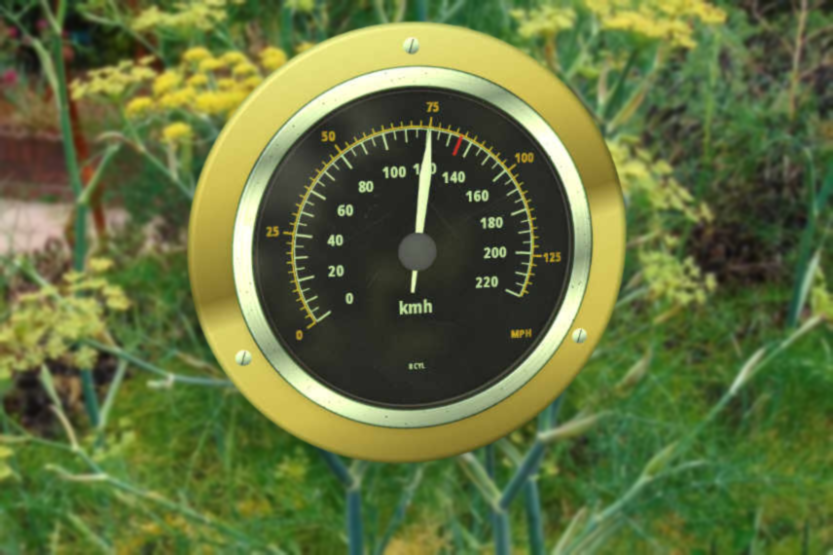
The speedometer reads 120 km/h
